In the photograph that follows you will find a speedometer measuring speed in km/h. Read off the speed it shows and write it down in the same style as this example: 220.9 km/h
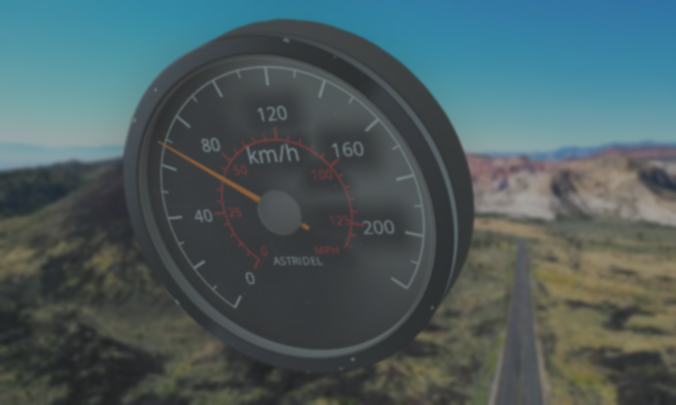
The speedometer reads 70 km/h
